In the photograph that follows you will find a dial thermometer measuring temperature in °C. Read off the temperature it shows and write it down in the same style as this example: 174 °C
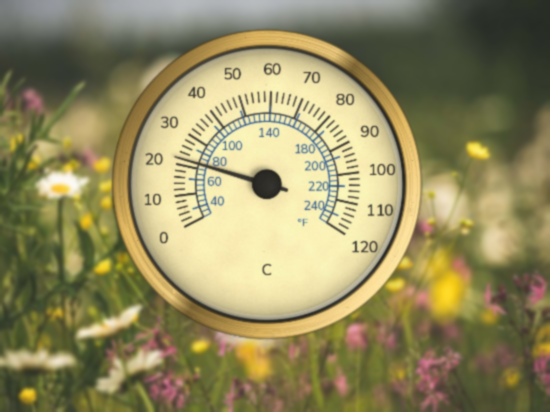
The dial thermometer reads 22 °C
